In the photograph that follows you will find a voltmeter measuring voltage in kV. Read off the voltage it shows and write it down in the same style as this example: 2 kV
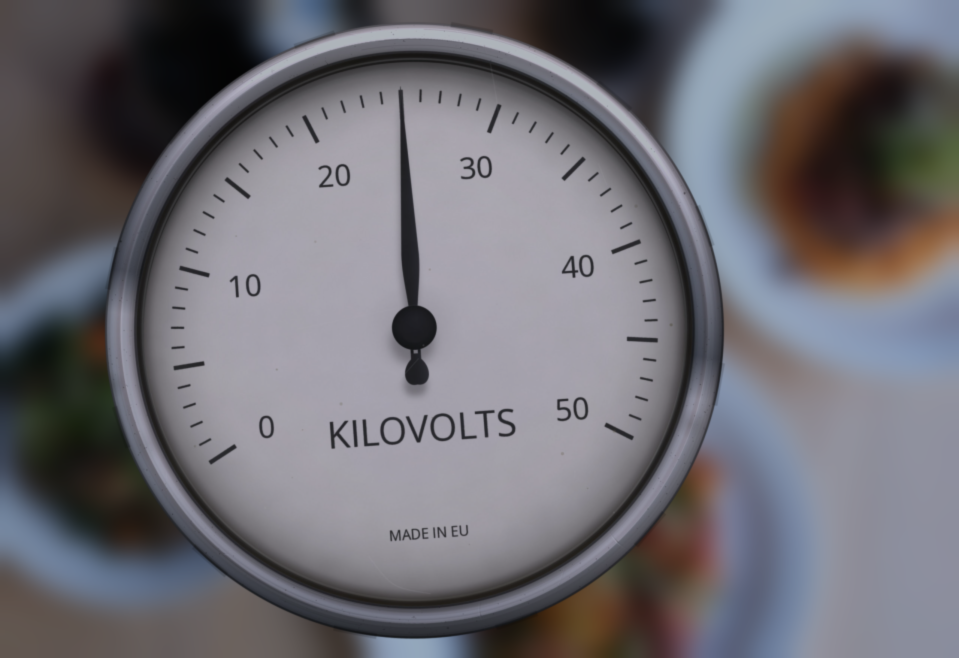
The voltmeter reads 25 kV
